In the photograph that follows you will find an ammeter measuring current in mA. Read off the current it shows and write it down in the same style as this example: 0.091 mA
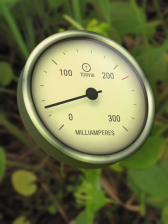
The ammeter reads 30 mA
